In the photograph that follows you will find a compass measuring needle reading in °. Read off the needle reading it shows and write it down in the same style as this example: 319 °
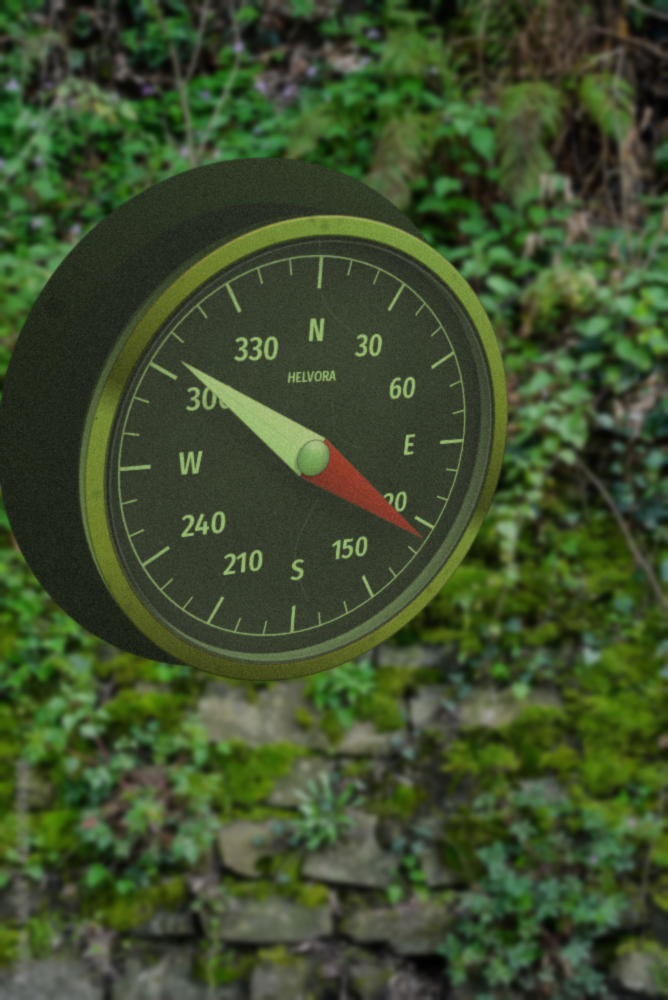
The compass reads 125 °
